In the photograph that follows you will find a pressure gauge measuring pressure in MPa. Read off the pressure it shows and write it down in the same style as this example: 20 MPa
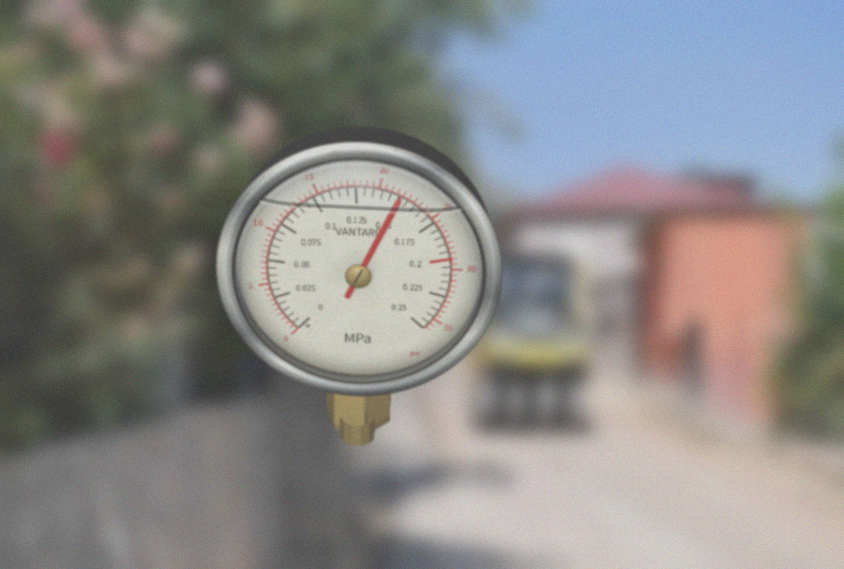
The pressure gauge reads 0.15 MPa
